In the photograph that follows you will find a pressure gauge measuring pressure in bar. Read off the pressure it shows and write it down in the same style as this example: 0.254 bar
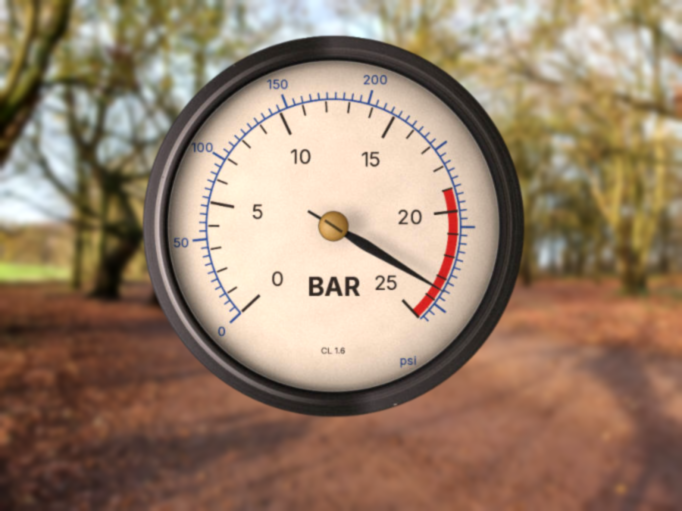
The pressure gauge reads 23.5 bar
